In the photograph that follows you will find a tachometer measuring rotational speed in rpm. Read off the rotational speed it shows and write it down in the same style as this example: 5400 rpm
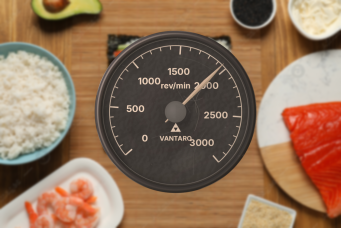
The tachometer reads 1950 rpm
